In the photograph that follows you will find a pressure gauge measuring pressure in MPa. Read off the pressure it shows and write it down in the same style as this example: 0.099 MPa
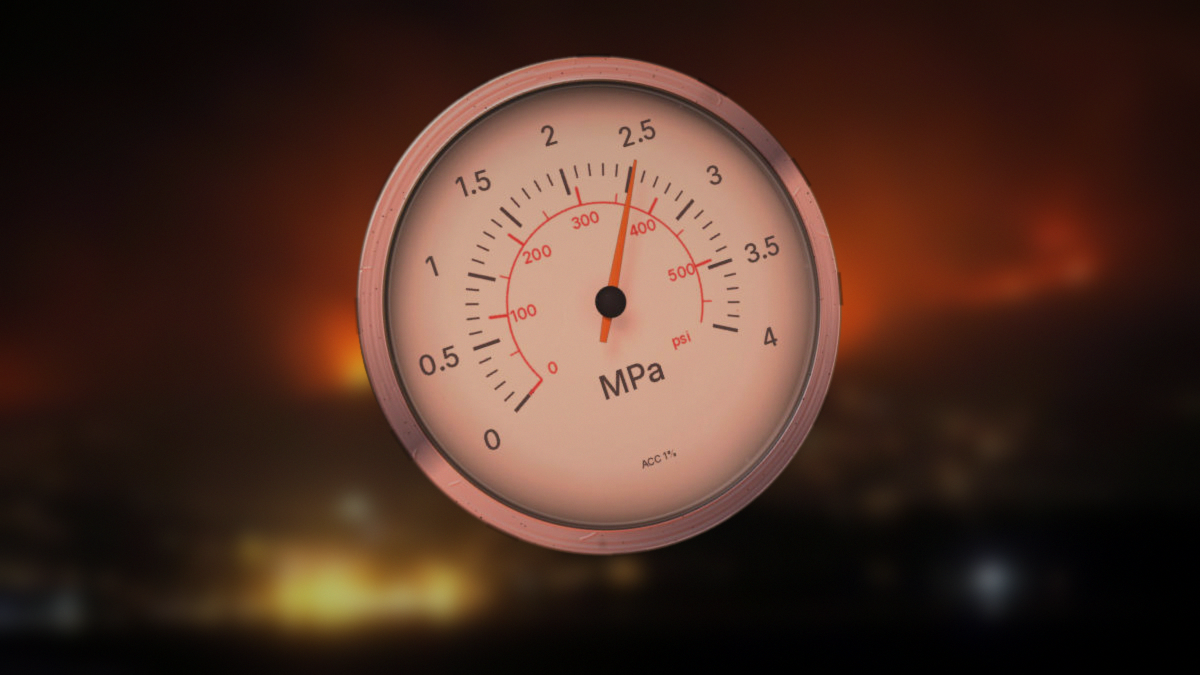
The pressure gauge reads 2.5 MPa
